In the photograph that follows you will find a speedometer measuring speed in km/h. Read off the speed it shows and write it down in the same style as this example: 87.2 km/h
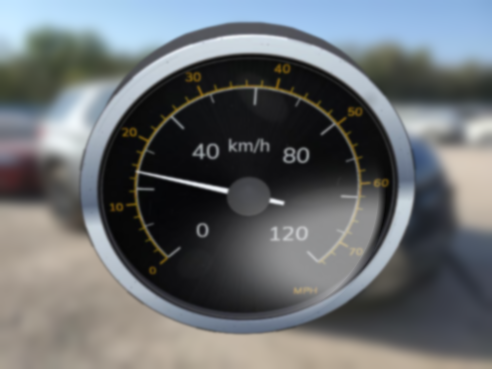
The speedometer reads 25 km/h
